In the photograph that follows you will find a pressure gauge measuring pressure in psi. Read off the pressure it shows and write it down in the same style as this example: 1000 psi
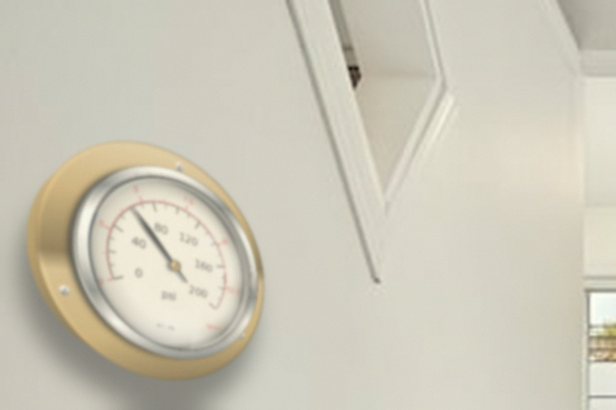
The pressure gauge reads 60 psi
